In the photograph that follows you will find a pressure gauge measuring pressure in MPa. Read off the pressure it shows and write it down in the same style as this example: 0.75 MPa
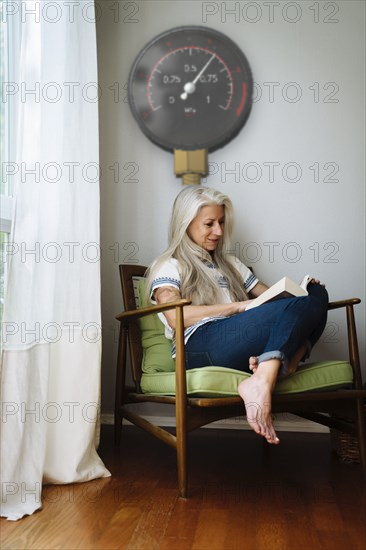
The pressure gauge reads 0.65 MPa
